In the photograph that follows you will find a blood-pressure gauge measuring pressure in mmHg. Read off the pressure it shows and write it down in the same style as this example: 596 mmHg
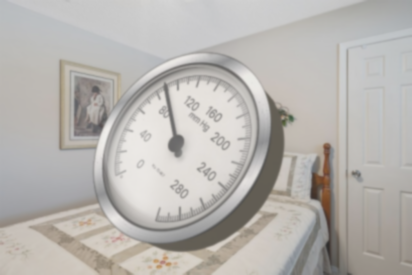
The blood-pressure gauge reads 90 mmHg
